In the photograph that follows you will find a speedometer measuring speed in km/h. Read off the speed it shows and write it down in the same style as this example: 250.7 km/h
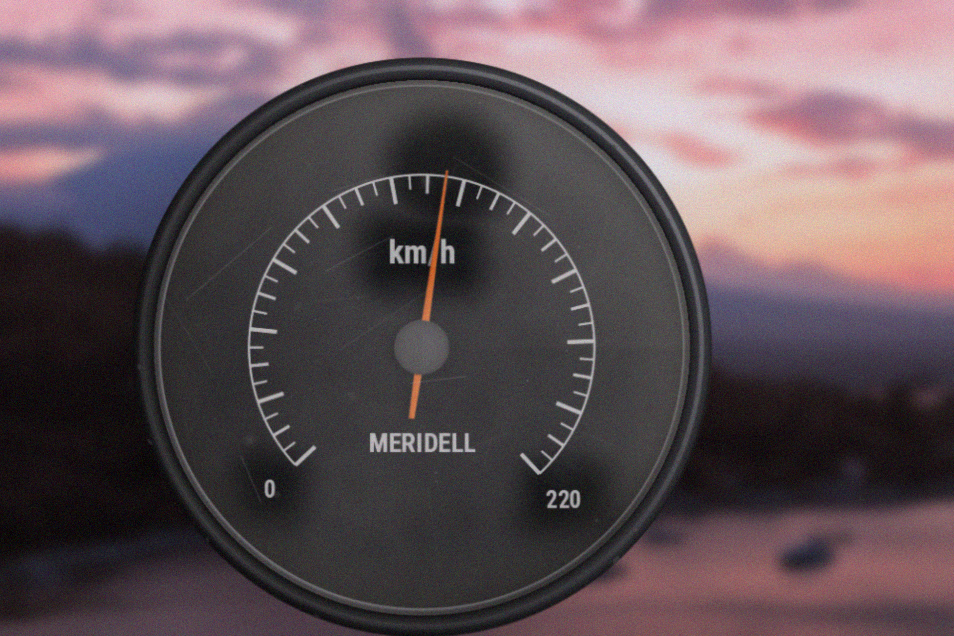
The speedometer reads 115 km/h
